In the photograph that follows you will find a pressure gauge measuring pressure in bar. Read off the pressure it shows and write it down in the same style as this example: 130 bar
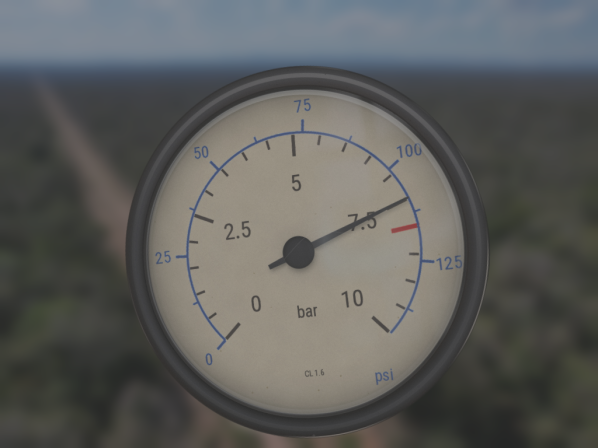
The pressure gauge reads 7.5 bar
